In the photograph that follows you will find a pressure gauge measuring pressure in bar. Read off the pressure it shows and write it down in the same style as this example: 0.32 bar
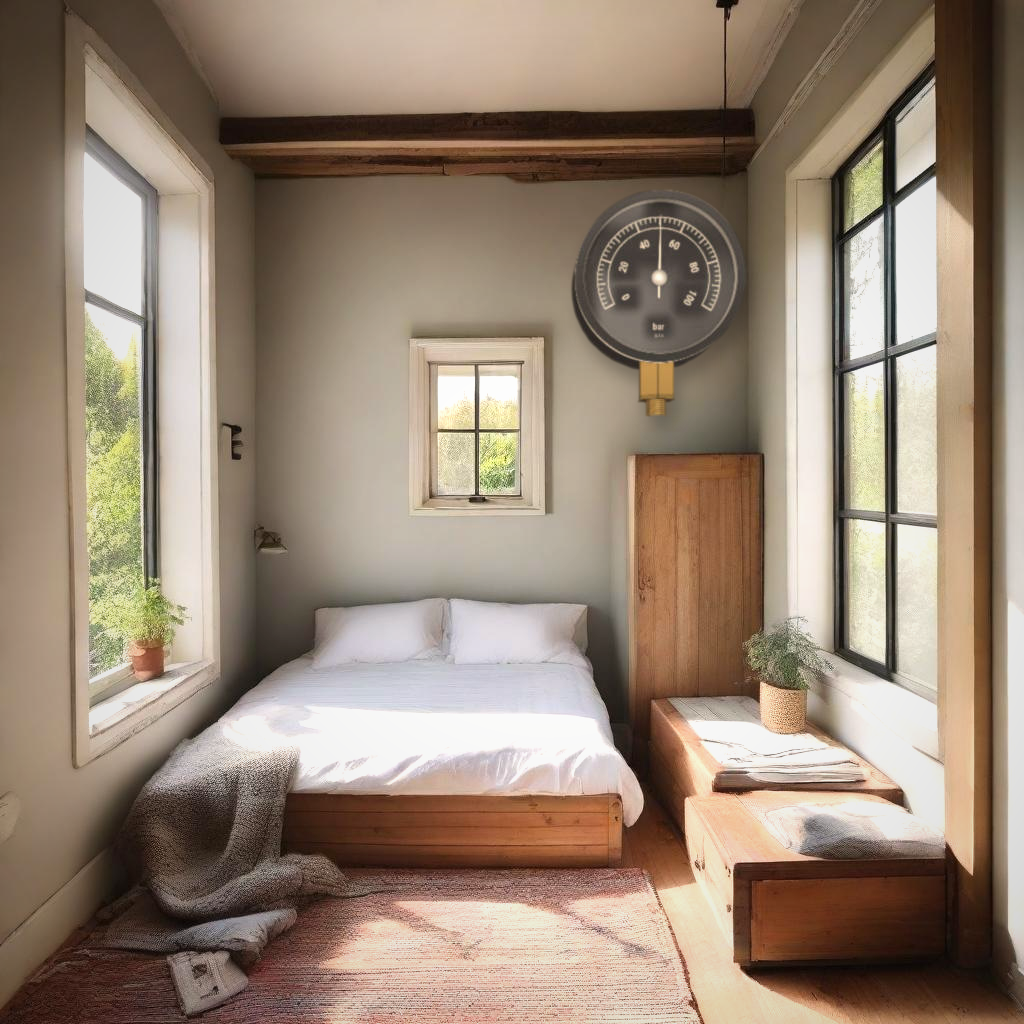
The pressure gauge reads 50 bar
